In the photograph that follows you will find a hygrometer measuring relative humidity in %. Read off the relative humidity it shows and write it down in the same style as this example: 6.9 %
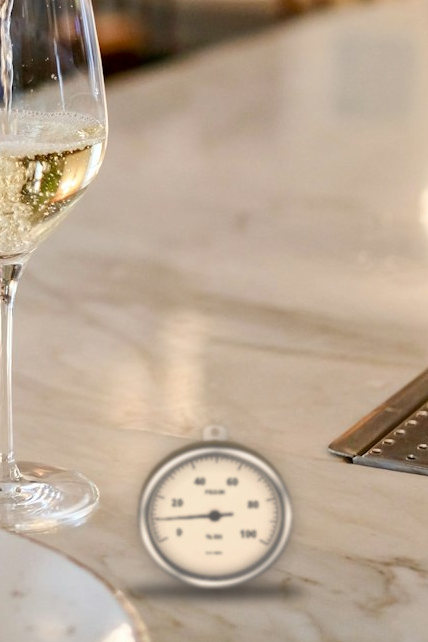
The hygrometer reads 10 %
